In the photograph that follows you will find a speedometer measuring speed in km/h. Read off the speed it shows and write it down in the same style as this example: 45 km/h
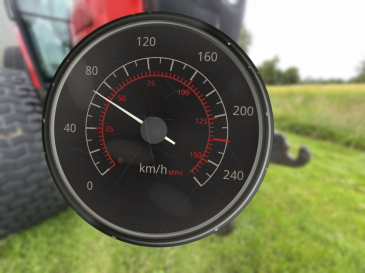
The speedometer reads 70 km/h
